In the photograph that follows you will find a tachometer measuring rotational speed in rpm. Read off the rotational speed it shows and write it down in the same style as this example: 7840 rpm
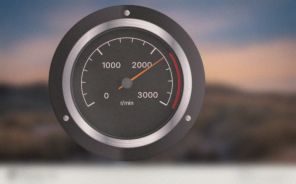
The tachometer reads 2200 rpm
